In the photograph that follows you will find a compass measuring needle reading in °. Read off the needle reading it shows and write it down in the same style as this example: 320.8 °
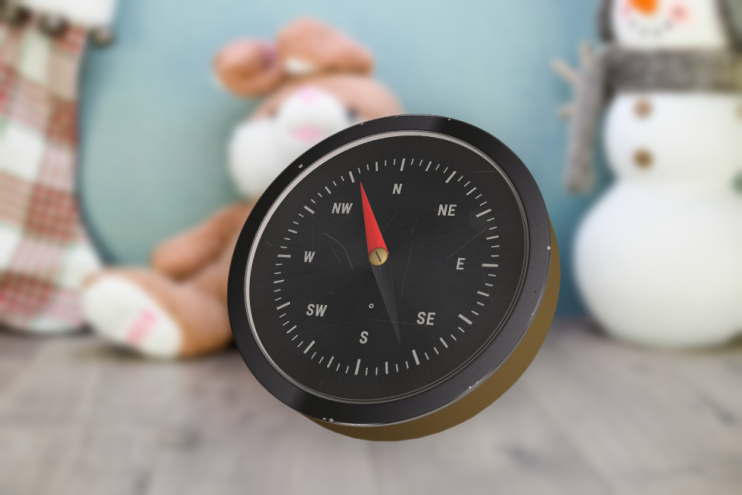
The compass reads 335 °
